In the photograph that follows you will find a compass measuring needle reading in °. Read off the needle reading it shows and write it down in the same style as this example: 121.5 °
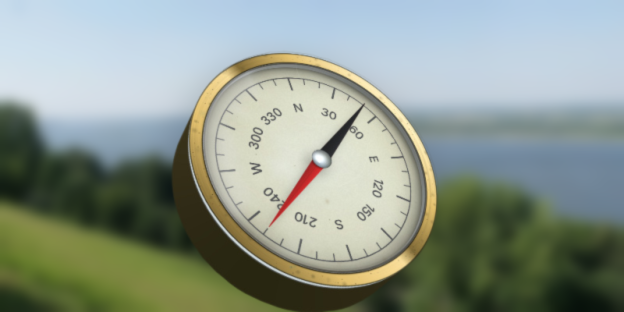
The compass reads 230 °
